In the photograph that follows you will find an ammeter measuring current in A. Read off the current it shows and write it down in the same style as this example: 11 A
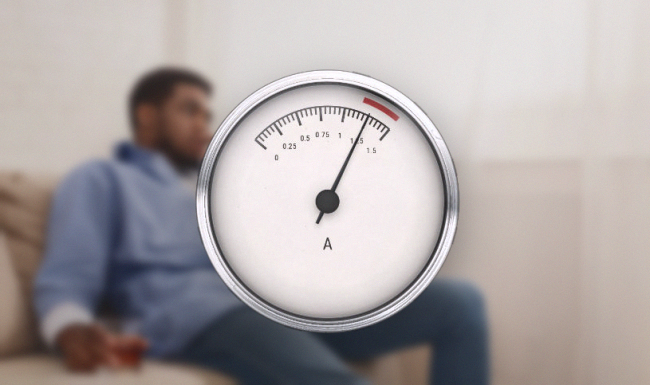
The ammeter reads 1.25 A
